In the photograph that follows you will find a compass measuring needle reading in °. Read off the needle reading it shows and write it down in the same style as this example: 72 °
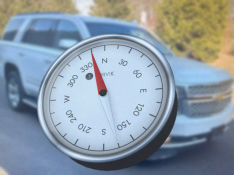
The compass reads 345 °
